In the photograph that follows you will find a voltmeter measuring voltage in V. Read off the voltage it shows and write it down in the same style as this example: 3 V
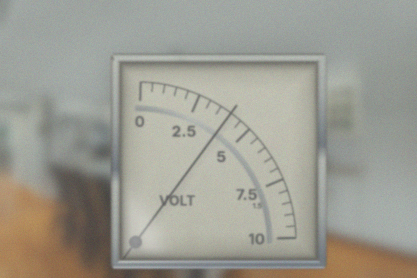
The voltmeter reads 4 V
